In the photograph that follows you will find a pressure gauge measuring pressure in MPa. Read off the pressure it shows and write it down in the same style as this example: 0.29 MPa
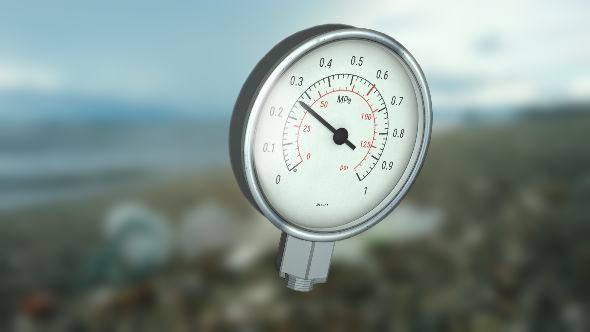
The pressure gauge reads 0.26 MPa
